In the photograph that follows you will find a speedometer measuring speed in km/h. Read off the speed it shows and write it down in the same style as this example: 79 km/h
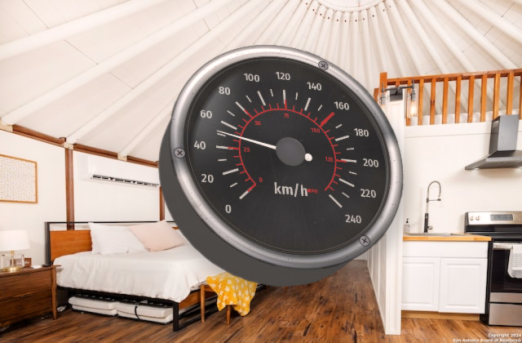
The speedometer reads 50 km/h
